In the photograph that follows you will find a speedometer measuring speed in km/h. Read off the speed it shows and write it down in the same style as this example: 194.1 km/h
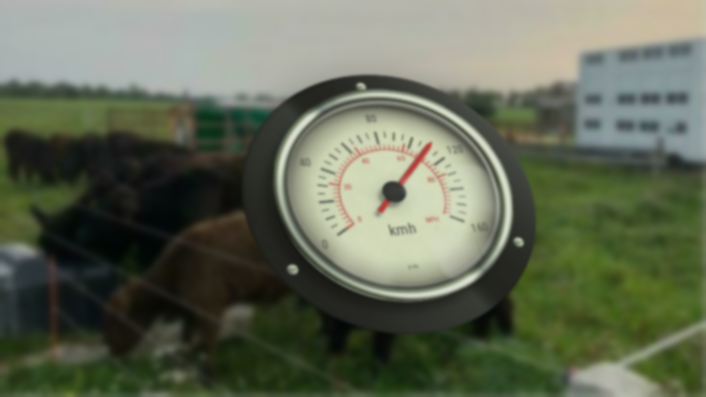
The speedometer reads 110 km/h
